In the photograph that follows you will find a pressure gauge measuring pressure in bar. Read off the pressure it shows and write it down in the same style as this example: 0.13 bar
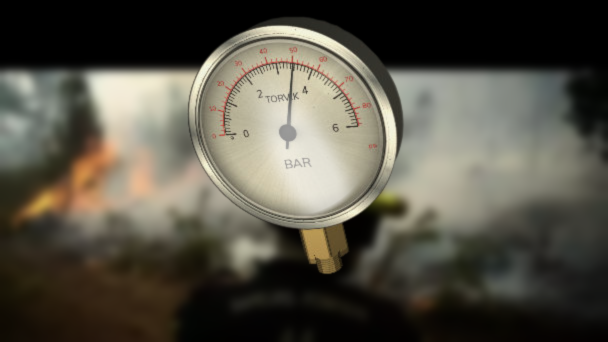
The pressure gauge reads 3.5 bar
